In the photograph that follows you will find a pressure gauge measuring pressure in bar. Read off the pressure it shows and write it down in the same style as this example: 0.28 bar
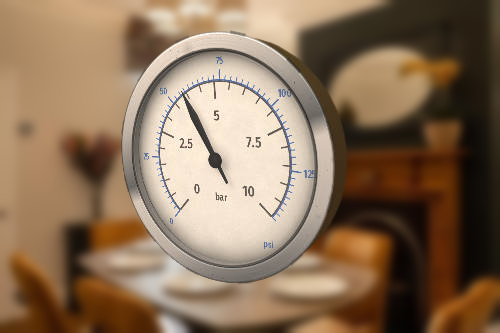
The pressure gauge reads 4 bar
